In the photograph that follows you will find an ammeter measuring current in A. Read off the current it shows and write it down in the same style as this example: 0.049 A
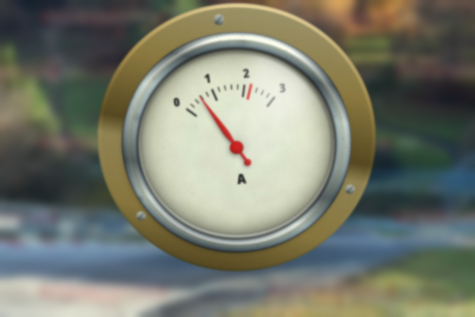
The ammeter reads 0.6 A
